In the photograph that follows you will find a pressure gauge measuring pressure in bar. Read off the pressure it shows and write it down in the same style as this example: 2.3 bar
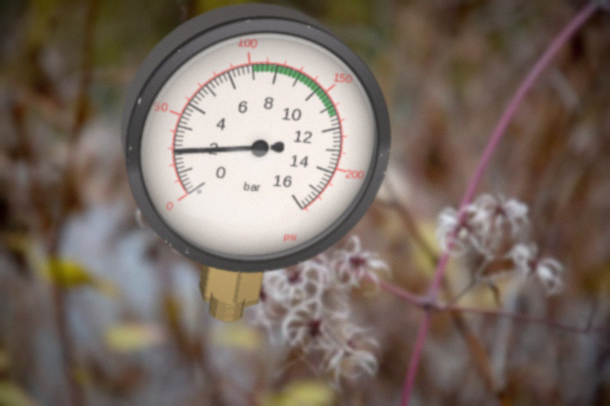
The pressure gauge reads 2 bar
